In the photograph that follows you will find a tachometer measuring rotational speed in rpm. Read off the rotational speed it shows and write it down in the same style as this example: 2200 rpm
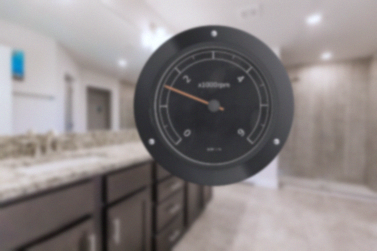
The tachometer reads 1500 rpm
